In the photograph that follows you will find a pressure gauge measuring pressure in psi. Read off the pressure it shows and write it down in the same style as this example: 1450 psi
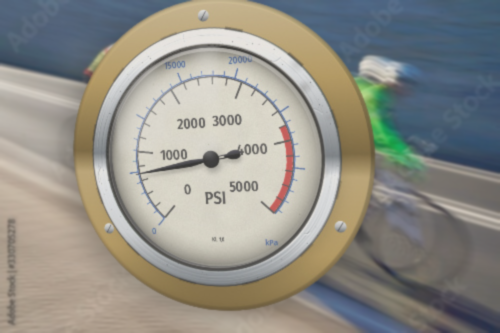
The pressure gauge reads 700 psi
